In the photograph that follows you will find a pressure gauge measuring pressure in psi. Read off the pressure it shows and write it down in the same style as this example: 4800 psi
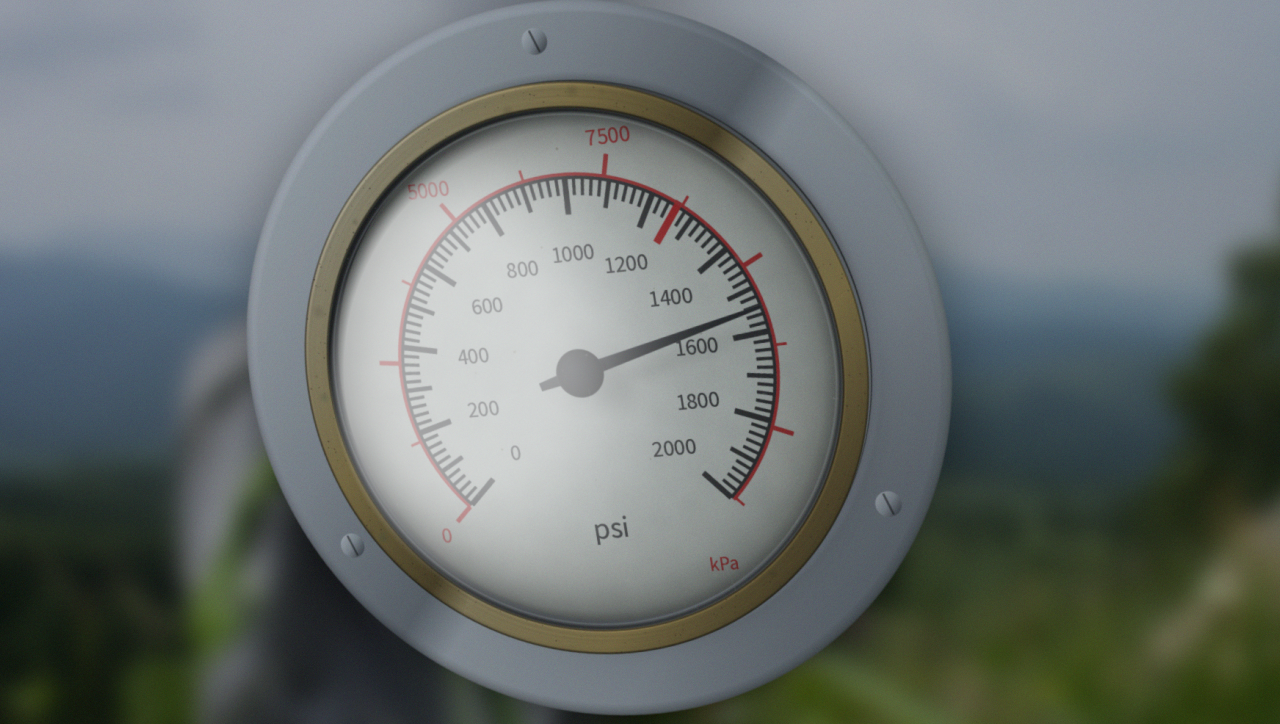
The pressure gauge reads 1540 psi
